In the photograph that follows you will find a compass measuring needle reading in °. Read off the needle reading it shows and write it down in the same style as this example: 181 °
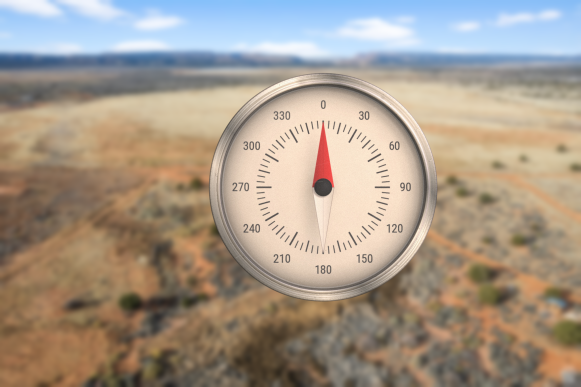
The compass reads 0 °
